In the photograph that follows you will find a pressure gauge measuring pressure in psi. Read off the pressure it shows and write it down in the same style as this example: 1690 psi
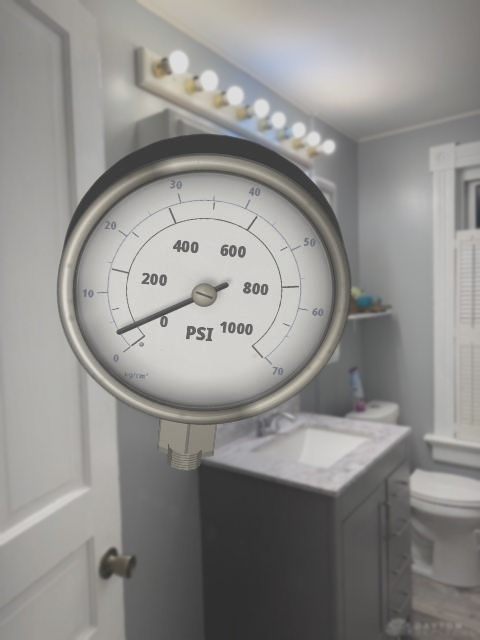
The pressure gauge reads 50 psi
